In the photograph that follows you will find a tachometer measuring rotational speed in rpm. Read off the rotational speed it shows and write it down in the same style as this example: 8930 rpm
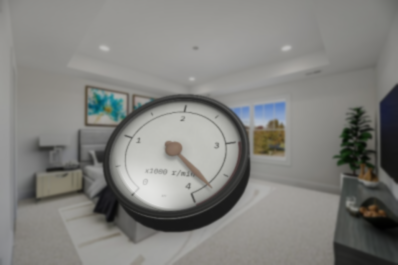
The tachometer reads 3750 rpm
